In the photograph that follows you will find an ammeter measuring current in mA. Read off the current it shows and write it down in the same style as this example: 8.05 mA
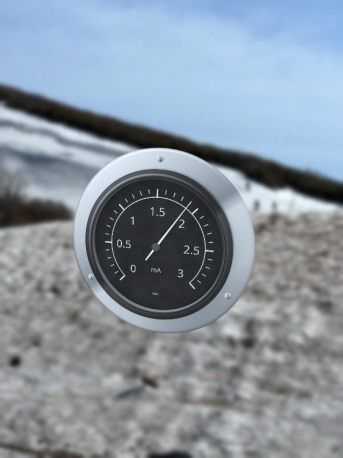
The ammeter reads 1.9 mA
